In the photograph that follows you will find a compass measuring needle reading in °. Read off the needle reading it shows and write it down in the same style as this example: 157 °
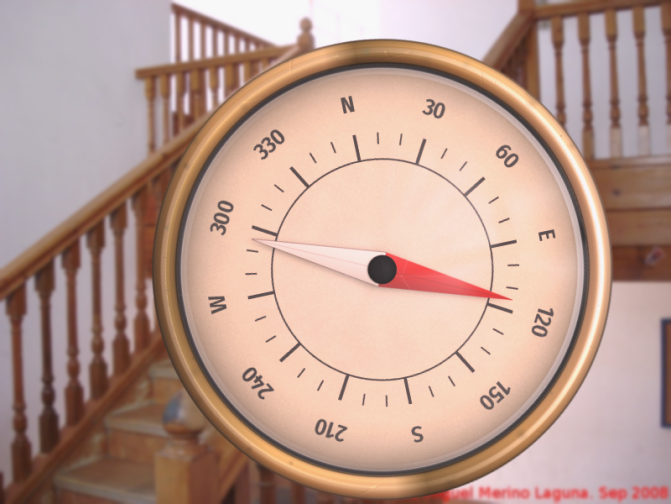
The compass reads 115 °
